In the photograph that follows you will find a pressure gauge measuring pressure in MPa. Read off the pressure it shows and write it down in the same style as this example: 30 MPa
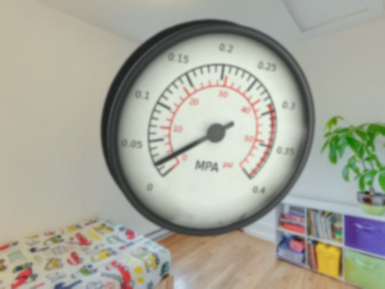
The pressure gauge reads 0.02 MPa
